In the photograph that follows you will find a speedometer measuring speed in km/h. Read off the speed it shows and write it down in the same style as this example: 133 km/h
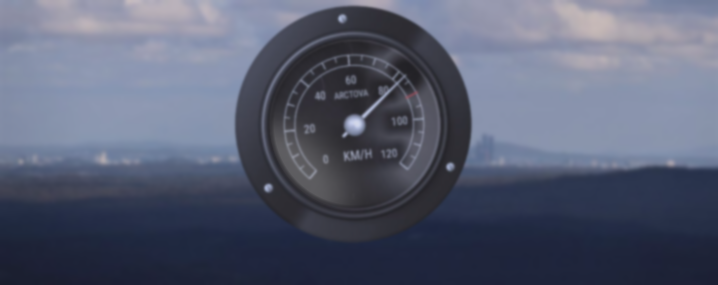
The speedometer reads 82.5 km/h
